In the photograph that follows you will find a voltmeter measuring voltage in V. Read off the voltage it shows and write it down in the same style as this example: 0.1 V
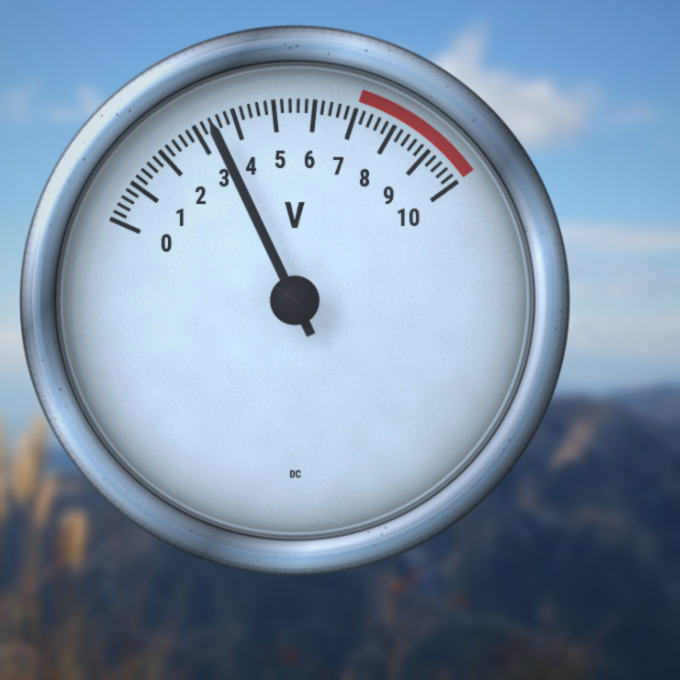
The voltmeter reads 3.4 V
